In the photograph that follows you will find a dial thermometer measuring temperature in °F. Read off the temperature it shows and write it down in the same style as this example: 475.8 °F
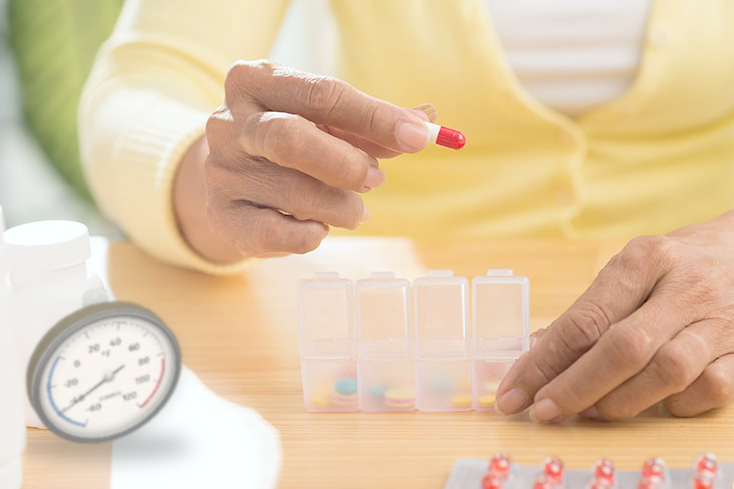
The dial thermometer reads -40 °F
